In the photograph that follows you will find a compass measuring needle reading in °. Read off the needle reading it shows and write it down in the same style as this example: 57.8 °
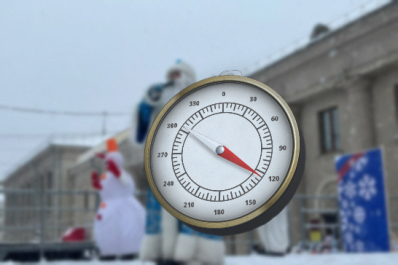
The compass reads 125 °
